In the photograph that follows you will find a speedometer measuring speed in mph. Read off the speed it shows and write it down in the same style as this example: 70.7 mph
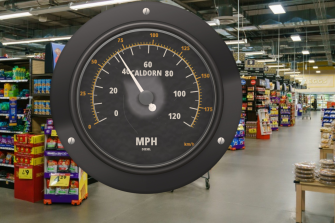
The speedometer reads 42.5 mph
